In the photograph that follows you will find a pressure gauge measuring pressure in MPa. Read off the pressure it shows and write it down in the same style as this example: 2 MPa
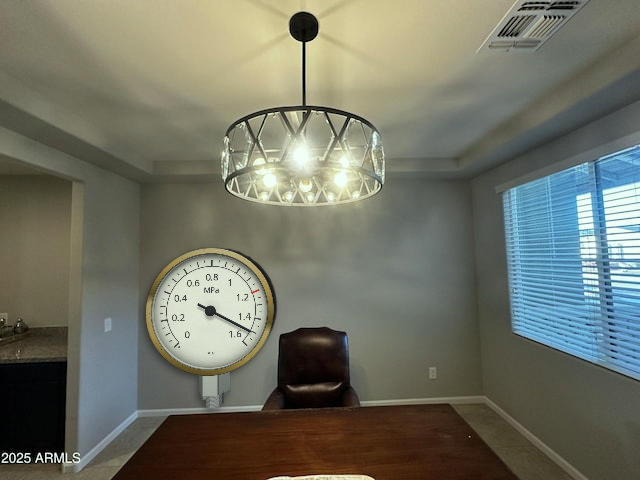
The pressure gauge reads 1.5 MPa
